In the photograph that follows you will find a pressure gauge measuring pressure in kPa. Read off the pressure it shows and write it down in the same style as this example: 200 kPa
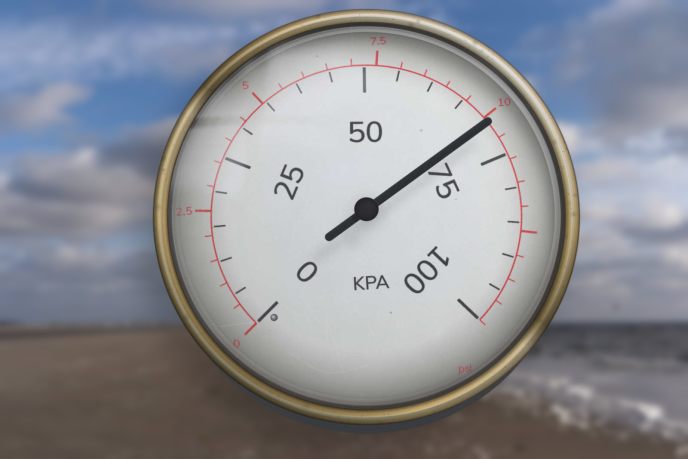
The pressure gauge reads 70 kPa
